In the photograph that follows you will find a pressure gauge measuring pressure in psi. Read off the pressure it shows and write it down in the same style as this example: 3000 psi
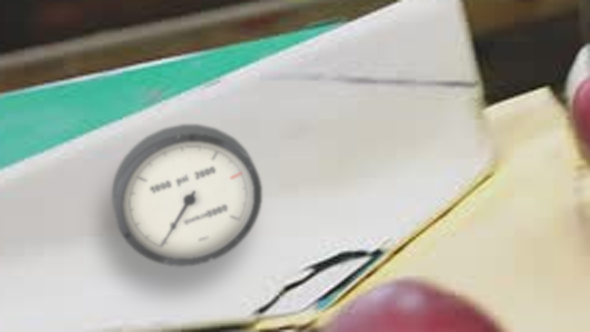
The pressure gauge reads 0 psi
